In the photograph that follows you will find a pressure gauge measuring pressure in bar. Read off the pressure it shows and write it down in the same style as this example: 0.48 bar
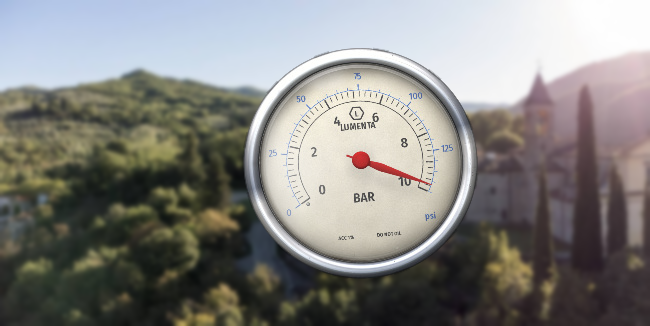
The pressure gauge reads 9.8 bar
